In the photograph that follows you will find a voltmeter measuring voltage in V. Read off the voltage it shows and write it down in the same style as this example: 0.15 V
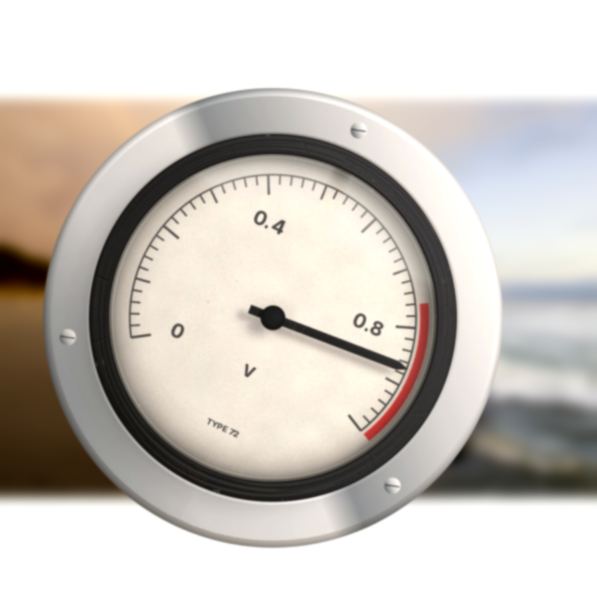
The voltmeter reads 0.87 V
